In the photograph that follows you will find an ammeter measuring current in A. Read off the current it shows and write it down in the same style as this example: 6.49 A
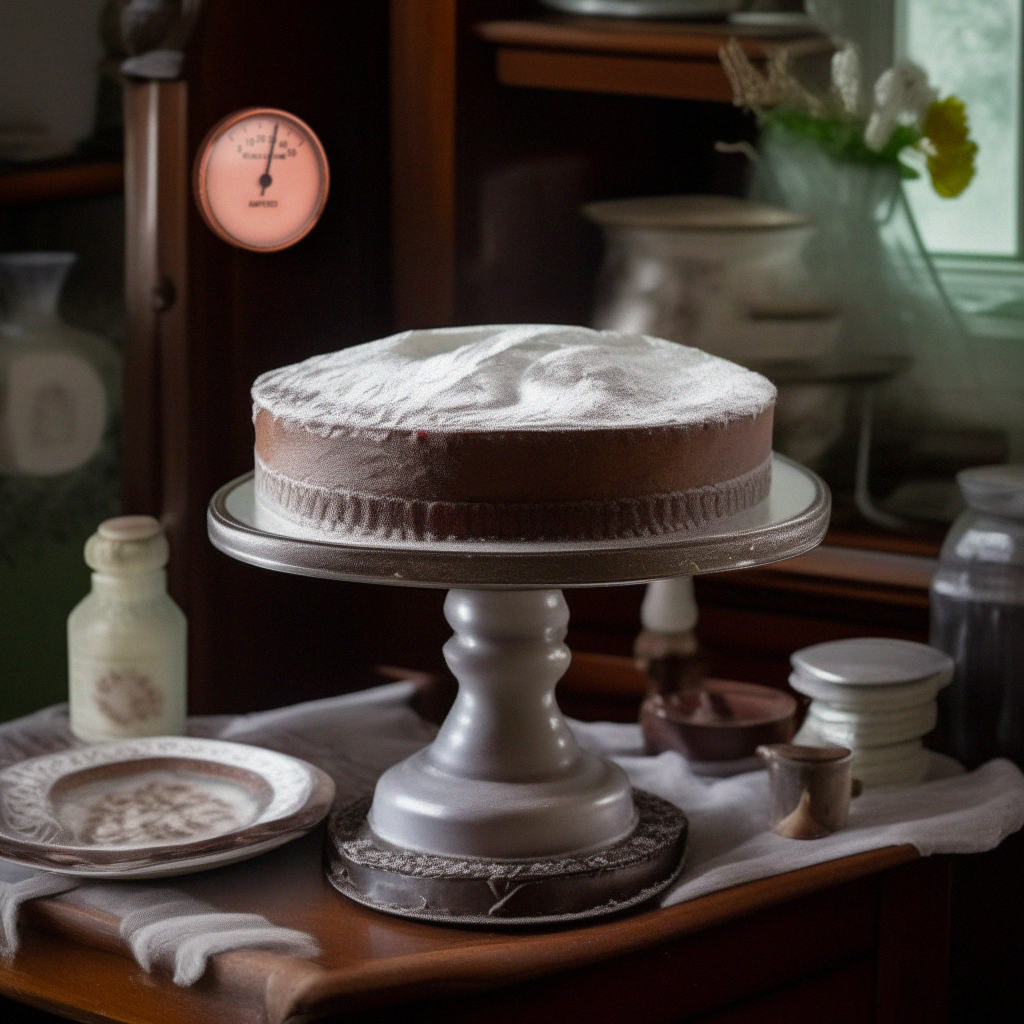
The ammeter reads 30 A
